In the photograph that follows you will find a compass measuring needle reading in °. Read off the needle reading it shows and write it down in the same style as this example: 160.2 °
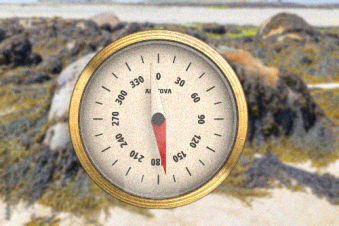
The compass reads 172.5 °
